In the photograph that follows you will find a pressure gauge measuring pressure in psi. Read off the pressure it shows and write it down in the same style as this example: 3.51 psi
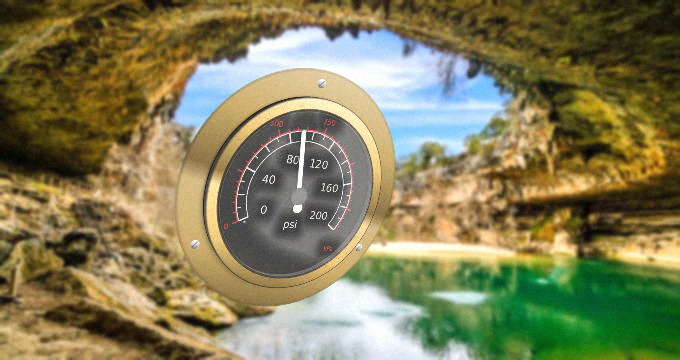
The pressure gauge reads 90 psi
